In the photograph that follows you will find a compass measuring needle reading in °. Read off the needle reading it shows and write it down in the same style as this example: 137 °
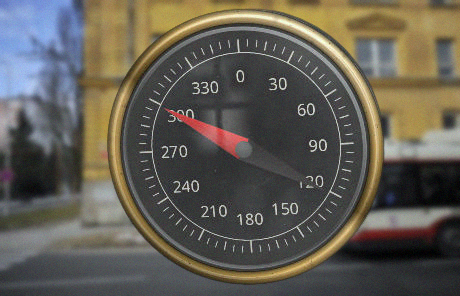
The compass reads 300 °
